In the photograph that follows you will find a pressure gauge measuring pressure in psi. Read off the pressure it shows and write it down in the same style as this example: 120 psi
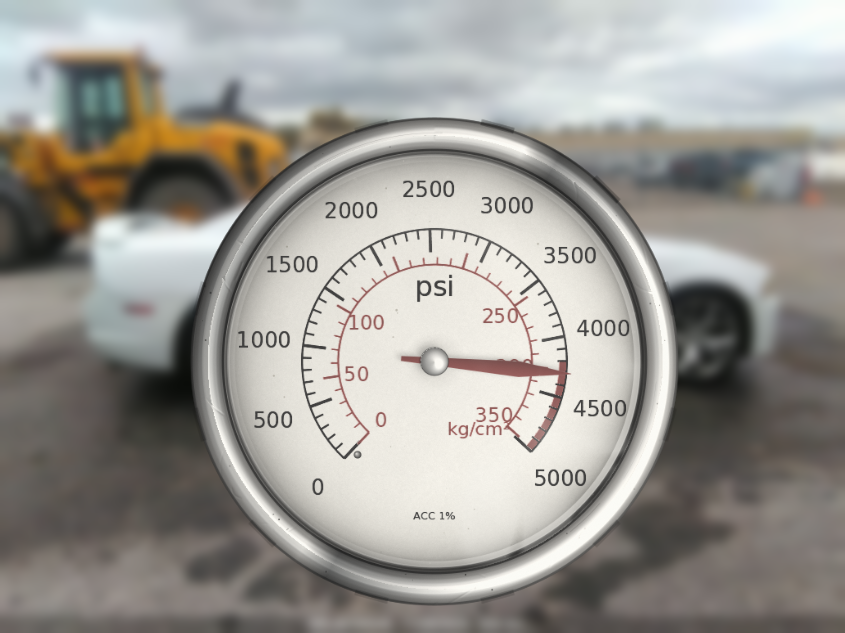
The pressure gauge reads 4300 psi
